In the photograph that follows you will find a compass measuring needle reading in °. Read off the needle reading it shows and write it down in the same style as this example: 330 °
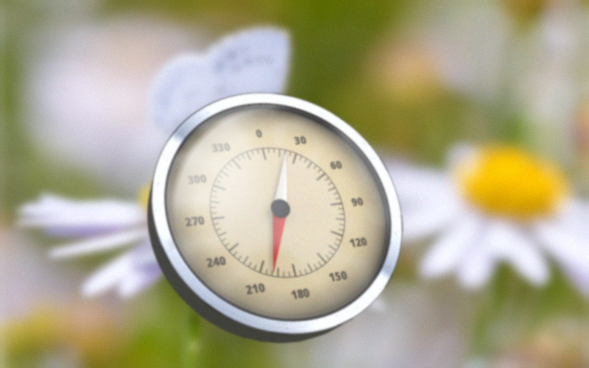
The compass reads 200 °
